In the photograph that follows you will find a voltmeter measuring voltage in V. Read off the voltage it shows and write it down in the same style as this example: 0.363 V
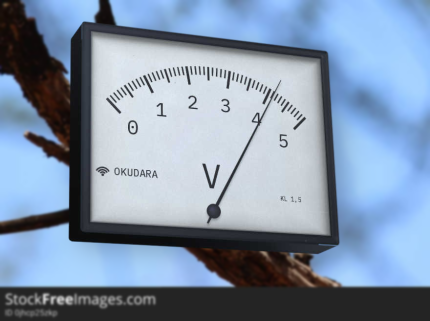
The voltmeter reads 4.1 V
